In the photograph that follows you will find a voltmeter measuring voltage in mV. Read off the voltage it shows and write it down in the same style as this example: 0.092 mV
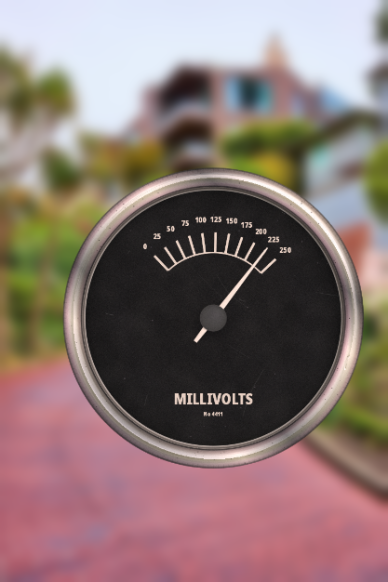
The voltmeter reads 225 mV
